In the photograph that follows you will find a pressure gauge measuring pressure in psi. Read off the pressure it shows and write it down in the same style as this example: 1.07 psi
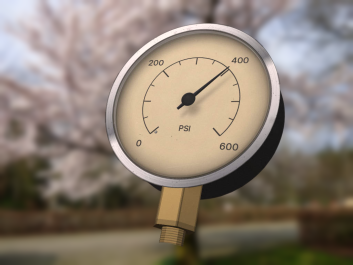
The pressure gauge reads 400 psi
